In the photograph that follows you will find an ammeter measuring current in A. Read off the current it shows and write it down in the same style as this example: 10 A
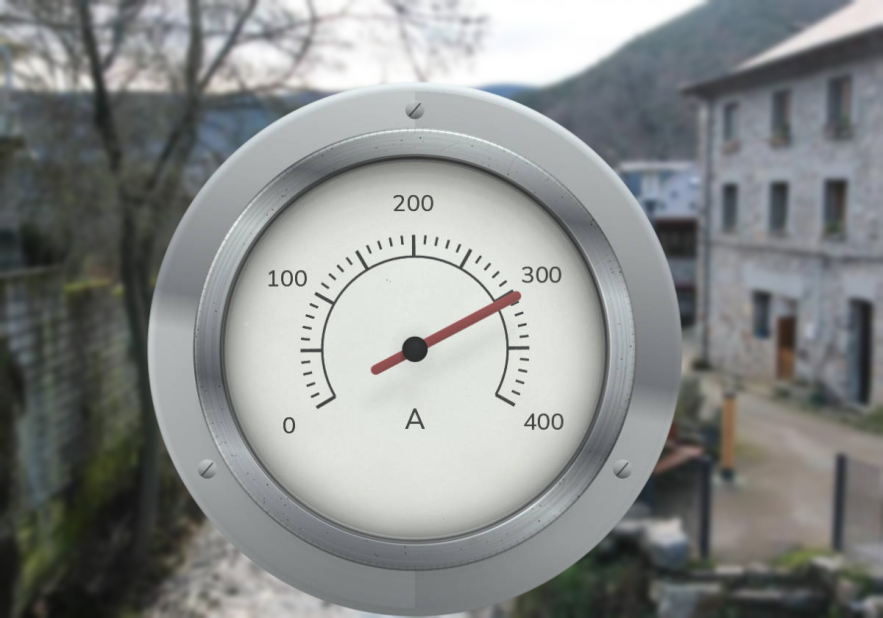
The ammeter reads 305 A
